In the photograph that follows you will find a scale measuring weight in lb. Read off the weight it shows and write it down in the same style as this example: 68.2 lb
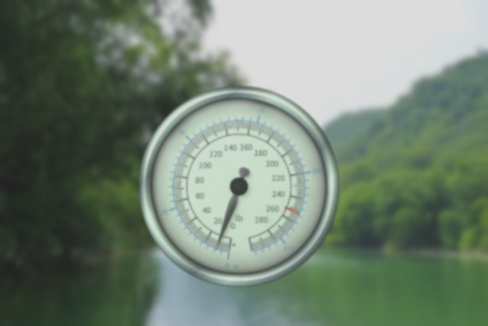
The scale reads 10 lb
